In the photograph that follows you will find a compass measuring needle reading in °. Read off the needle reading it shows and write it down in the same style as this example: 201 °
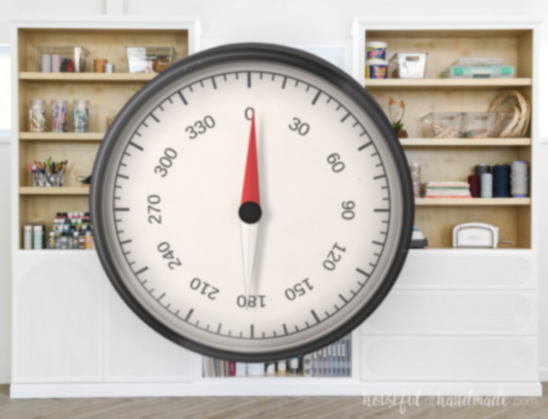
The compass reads 2.5 °
